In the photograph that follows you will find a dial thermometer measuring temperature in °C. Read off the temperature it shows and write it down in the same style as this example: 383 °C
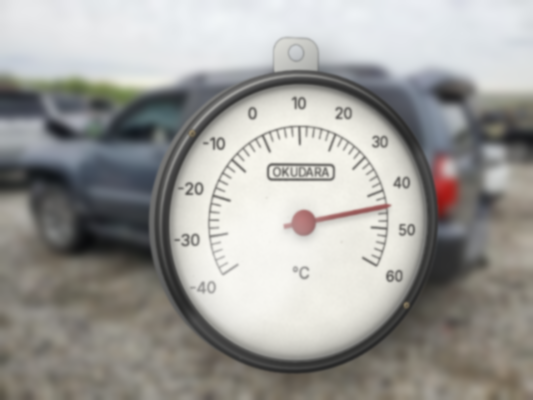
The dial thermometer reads 44 °C
